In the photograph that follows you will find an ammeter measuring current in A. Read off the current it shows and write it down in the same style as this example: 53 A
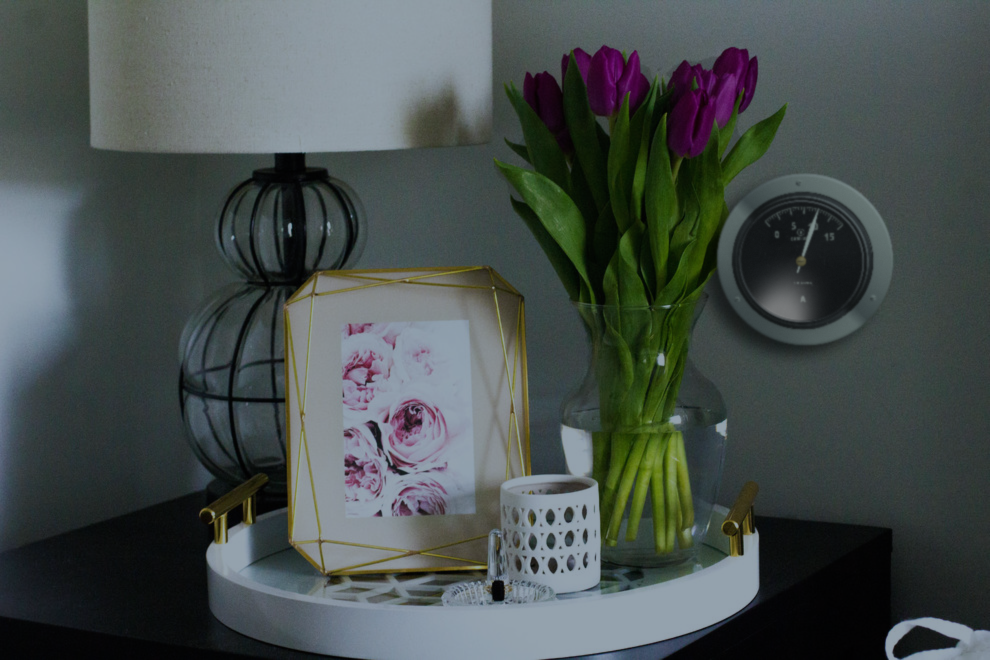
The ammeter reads 10 A
